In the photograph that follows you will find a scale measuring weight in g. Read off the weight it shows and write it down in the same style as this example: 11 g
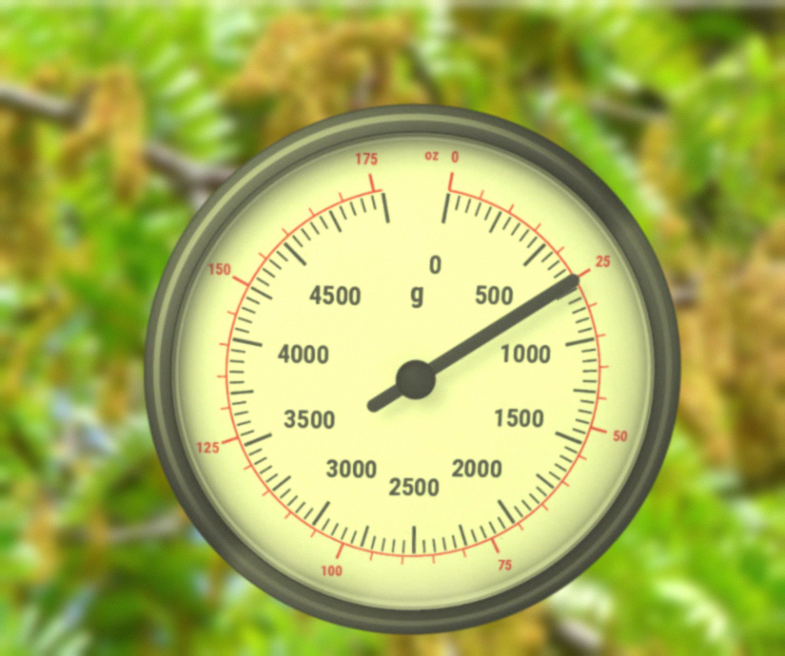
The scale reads 700 g
